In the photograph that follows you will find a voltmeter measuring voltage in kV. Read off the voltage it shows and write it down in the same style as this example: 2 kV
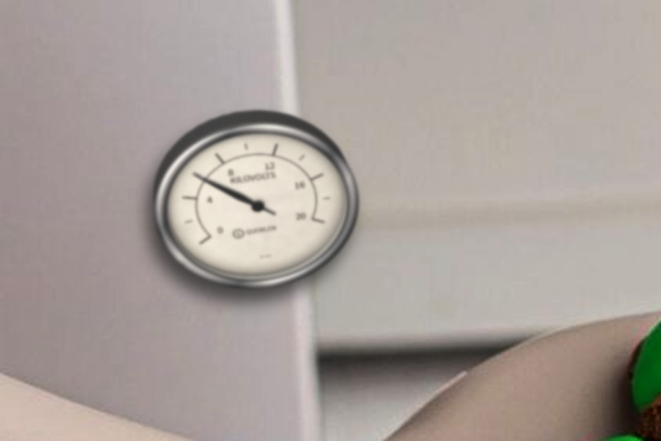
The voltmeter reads 6 kV
